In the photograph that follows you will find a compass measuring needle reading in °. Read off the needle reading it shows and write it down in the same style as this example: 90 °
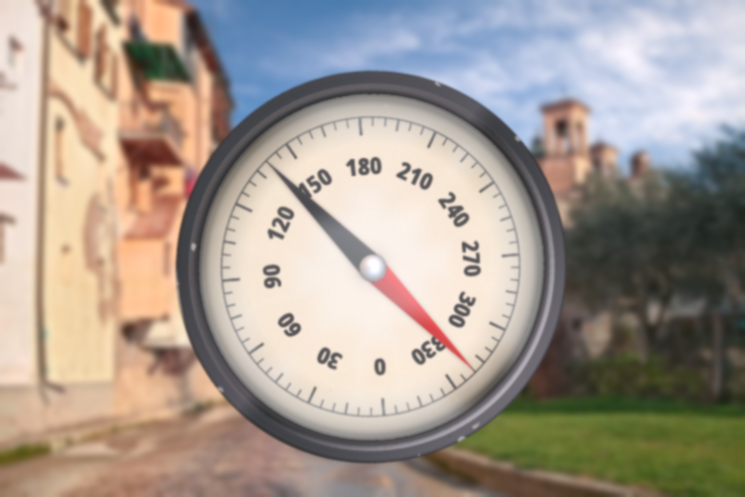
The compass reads 320 °
